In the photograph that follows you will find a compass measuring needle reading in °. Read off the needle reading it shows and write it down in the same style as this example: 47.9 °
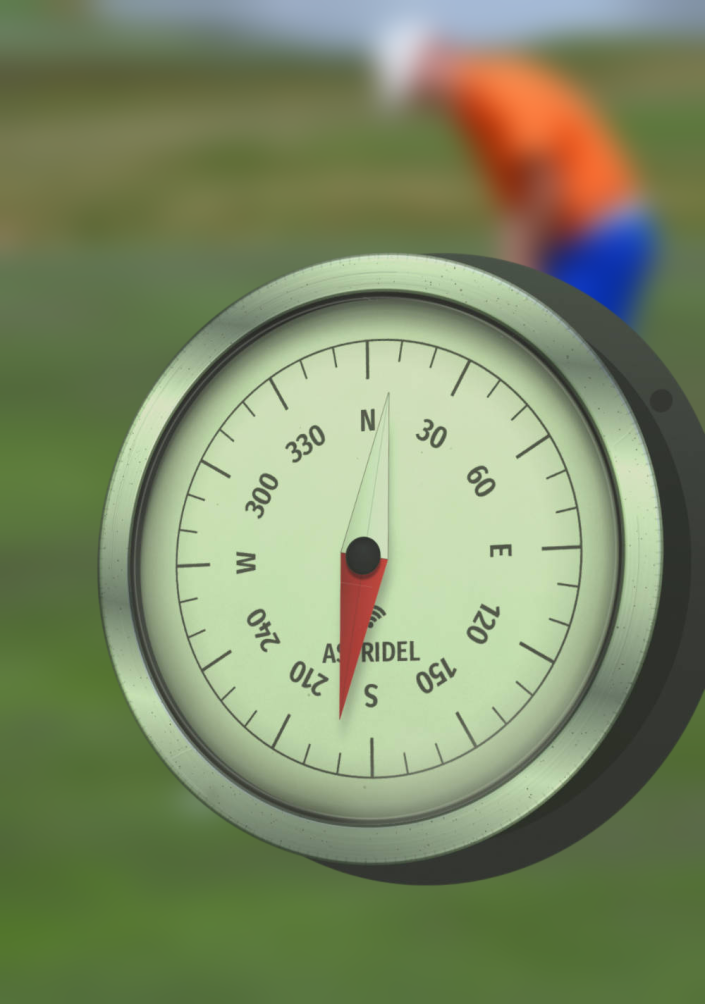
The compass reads 190 °
